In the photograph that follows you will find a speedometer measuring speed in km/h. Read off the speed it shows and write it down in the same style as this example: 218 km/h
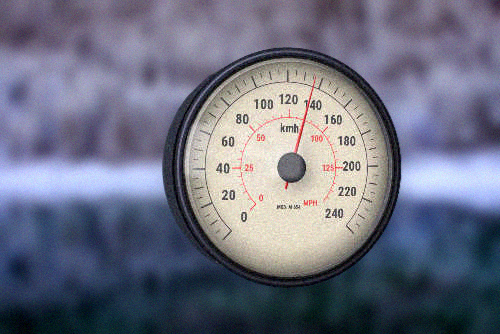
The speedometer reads 135 km/h
